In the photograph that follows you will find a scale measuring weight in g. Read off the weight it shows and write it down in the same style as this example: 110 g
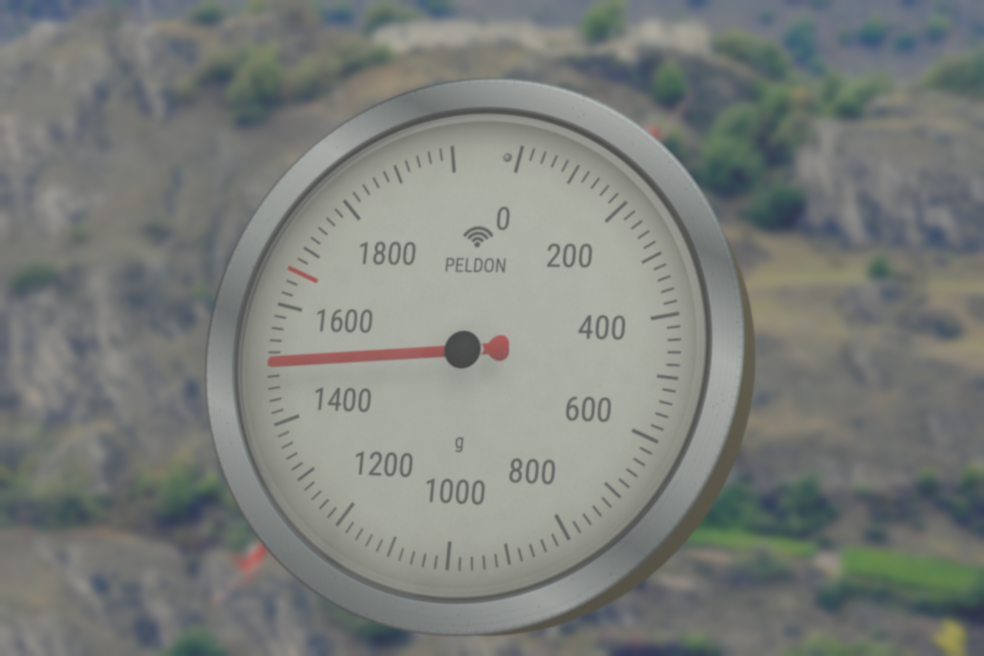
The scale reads 1500 g
